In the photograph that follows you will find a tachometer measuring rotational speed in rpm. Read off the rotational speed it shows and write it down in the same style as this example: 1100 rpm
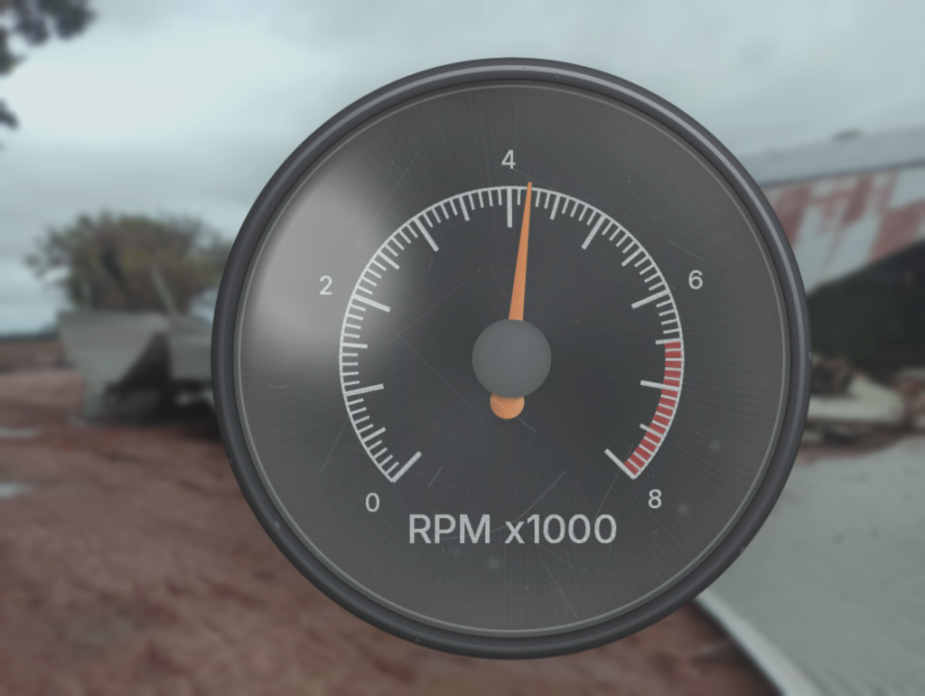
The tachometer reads 4200 rpm
